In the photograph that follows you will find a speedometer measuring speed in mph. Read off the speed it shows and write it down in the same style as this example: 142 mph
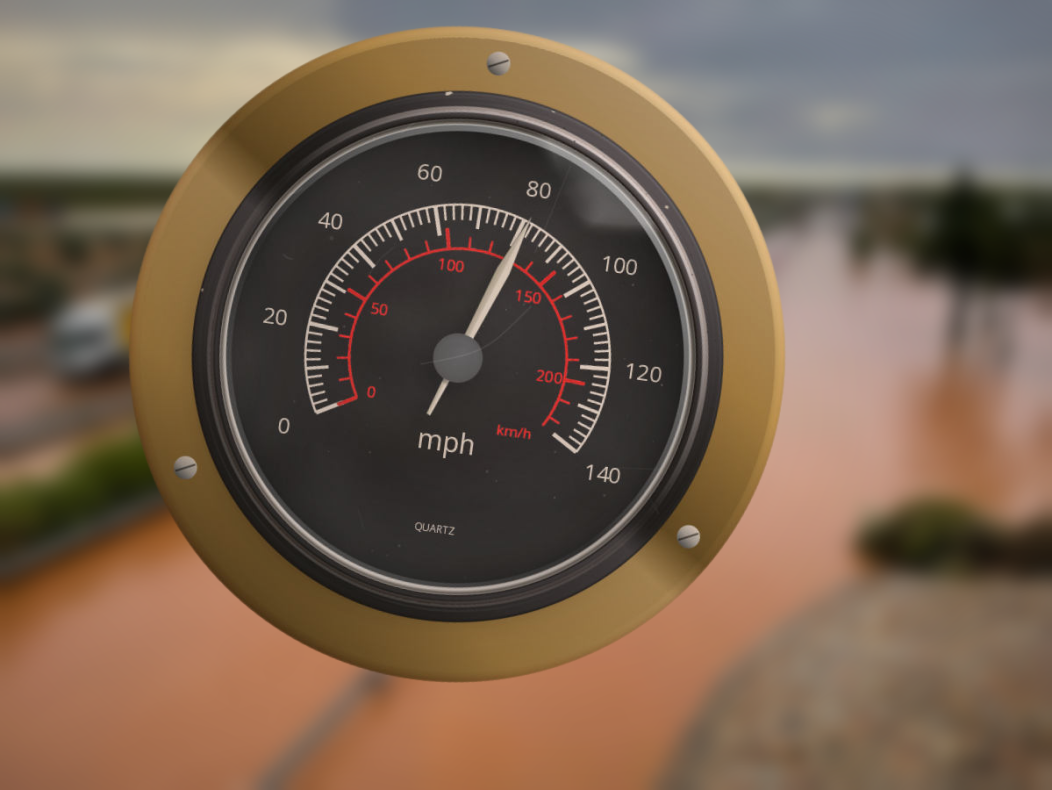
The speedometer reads 81 mph
